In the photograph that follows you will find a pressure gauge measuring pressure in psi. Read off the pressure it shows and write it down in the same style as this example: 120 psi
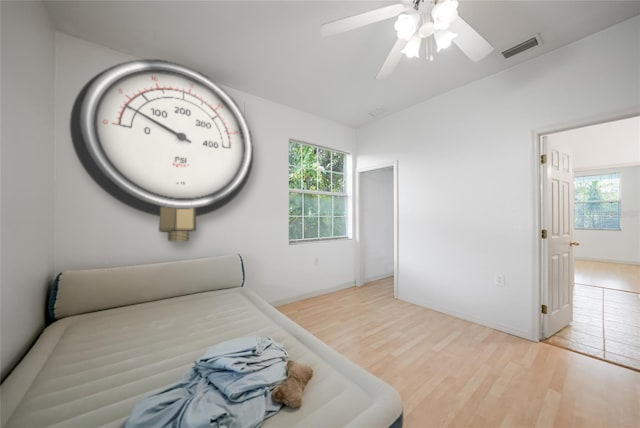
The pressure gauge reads 50 psi
